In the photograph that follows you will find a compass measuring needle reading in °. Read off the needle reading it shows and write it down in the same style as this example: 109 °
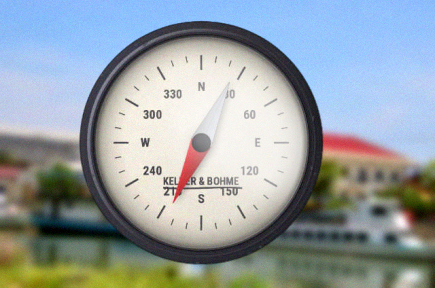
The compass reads 205 °
